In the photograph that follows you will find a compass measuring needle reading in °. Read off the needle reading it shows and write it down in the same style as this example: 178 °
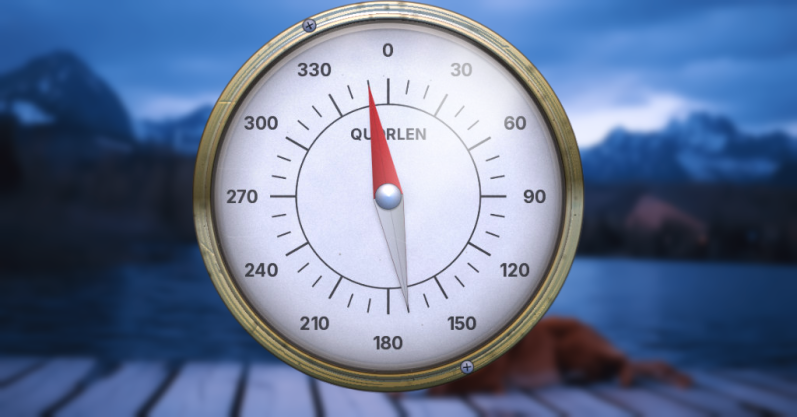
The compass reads 350 °
